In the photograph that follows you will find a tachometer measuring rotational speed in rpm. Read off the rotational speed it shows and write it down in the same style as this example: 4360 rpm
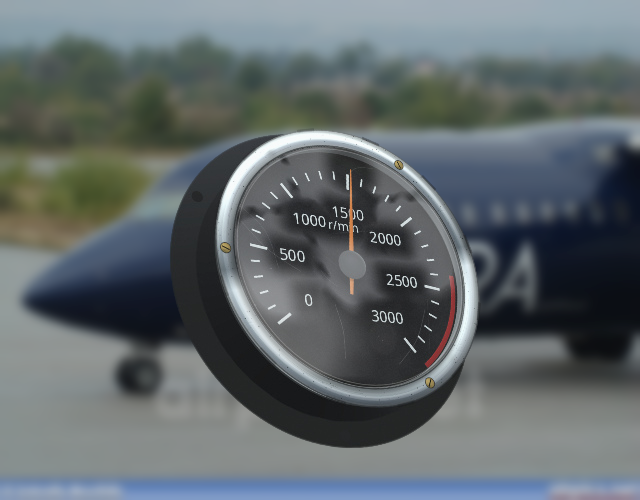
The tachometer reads 1500 rpm
